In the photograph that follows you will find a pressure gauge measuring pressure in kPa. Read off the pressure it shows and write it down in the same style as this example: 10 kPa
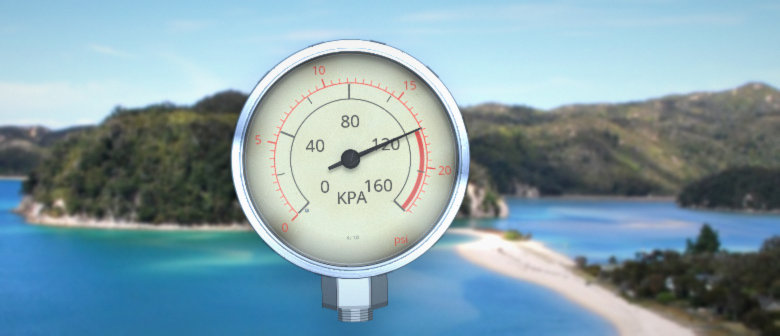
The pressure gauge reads 120 kPa
